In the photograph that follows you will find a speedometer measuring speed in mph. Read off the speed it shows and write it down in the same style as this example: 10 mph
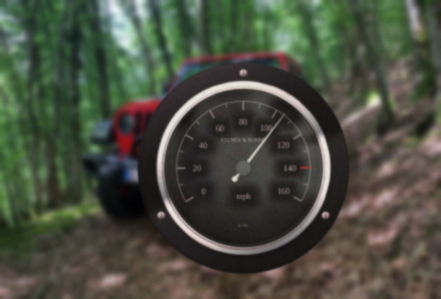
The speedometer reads 105 mph
